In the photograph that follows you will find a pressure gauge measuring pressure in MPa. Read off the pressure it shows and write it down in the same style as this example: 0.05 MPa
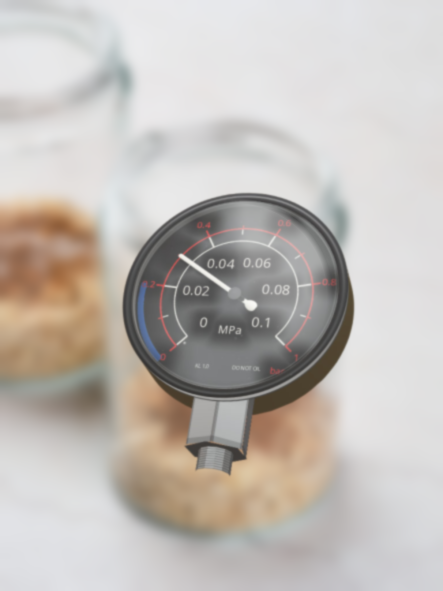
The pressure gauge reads 0.03 MPa
